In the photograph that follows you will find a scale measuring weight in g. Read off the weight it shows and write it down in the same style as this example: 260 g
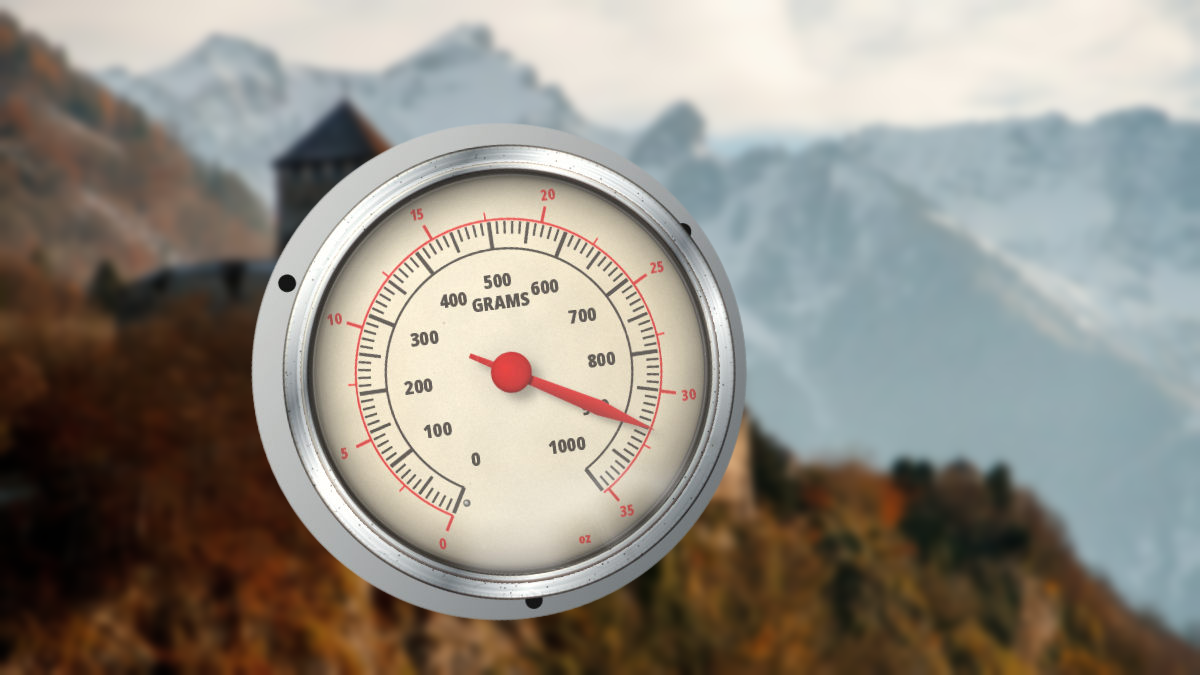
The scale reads 900 g
